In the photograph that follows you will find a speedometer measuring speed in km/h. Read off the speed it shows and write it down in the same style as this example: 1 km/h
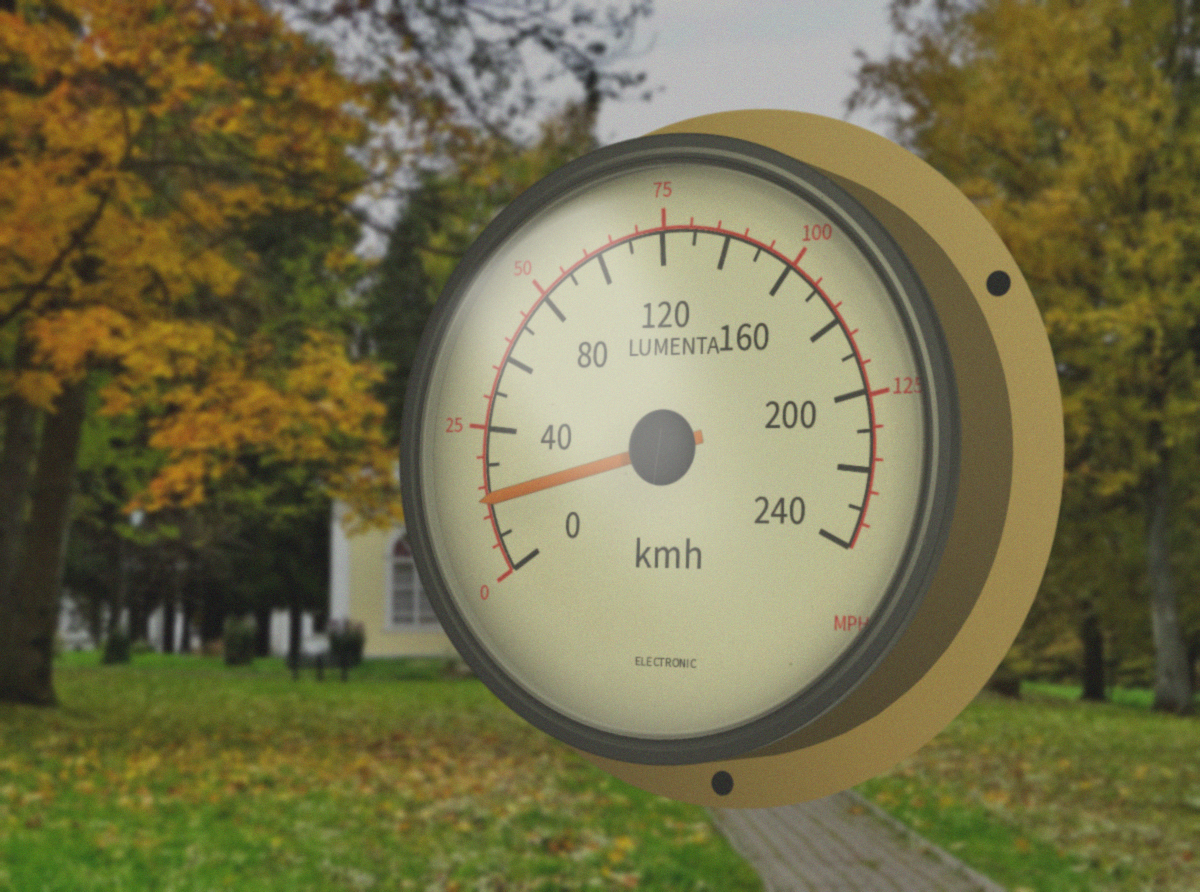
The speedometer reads 20 km/h
